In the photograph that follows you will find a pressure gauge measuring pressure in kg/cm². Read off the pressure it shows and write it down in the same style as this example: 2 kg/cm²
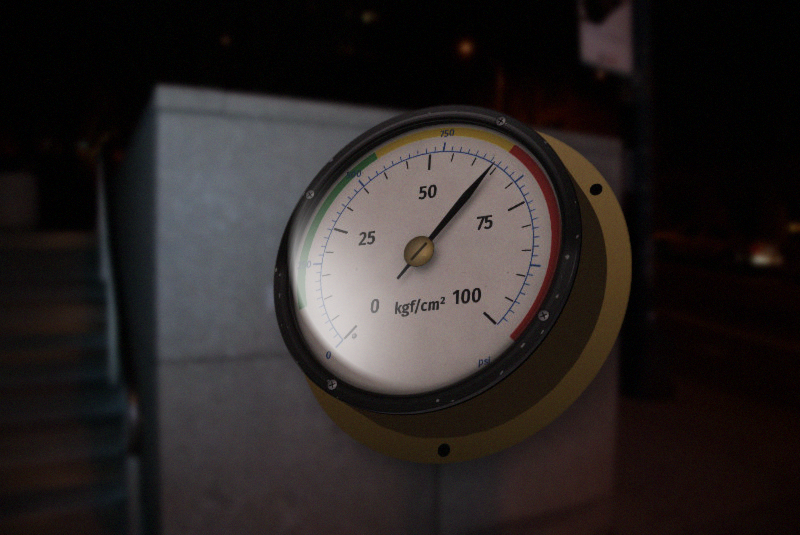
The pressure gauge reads 65 kg/cm²
